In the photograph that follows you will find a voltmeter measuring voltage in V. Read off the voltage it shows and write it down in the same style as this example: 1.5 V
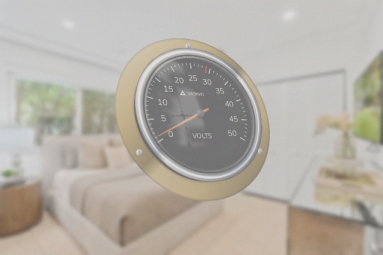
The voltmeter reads 1 V
